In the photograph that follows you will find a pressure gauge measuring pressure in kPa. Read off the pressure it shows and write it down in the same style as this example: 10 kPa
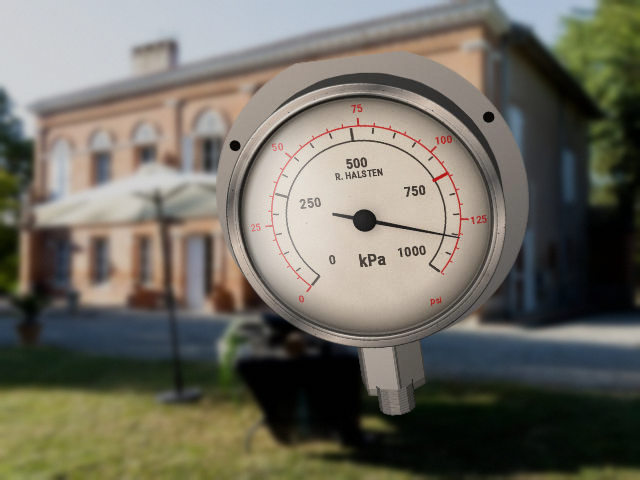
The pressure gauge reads 900 kPa
